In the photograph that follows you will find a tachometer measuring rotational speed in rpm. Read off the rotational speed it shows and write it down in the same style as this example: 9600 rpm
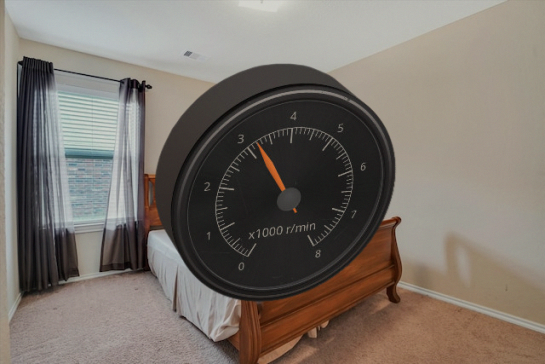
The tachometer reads 3200 rpm
